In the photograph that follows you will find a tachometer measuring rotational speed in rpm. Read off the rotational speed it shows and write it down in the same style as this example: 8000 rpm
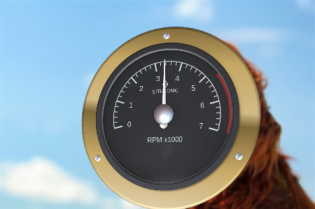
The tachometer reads 3400 rpm
